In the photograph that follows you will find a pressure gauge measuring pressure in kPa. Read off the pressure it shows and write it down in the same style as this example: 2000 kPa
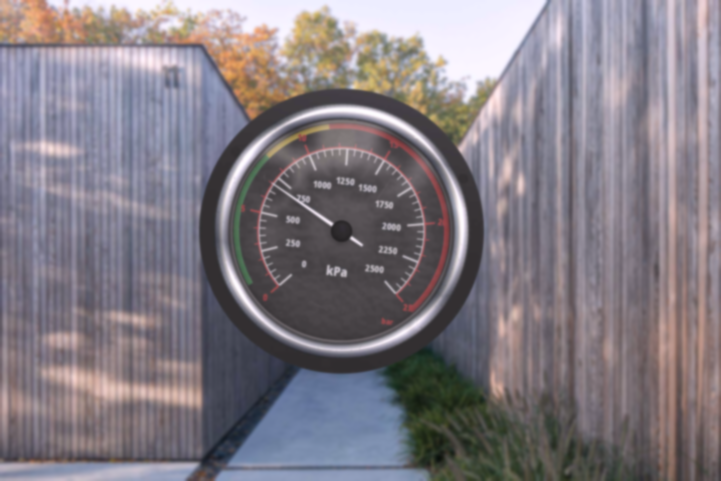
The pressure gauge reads 700 kPa
